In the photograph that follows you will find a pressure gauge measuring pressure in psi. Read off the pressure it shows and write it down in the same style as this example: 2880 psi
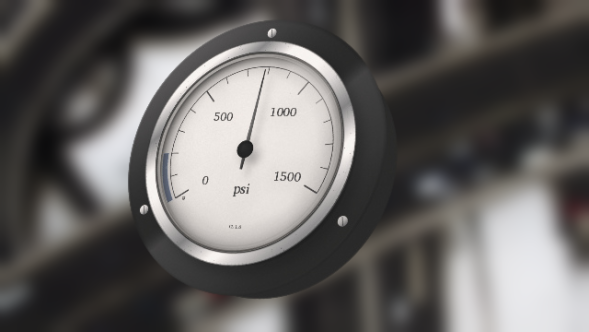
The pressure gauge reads 800 psi
